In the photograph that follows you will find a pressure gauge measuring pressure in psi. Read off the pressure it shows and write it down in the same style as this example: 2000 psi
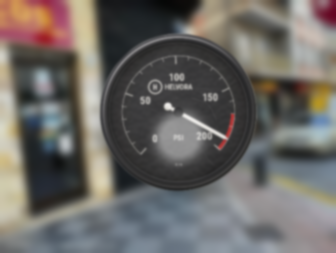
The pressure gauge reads 190 psi
